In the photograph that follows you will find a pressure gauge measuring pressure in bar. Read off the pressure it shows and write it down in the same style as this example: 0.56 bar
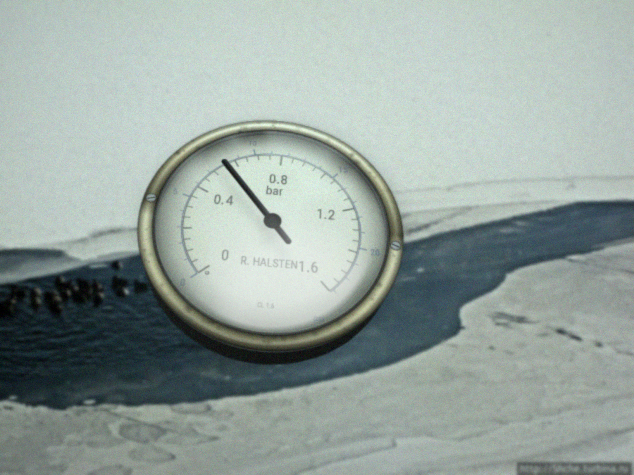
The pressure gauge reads 0.55 bar
